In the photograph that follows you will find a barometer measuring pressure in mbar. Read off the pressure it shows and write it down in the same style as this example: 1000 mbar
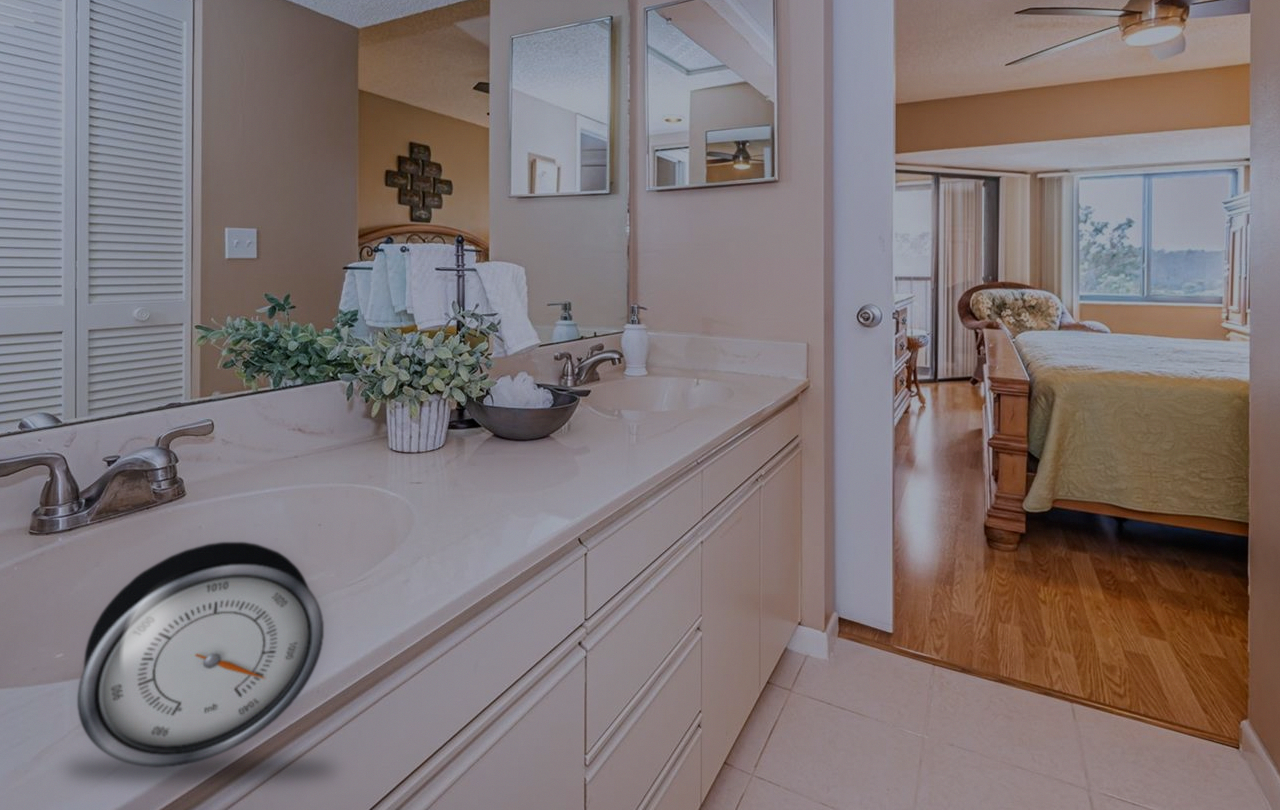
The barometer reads 1035 mbar
